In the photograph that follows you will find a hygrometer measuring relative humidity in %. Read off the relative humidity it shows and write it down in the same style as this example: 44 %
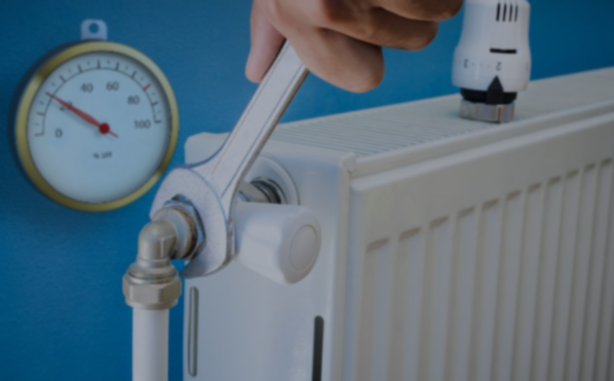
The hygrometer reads 20 %
